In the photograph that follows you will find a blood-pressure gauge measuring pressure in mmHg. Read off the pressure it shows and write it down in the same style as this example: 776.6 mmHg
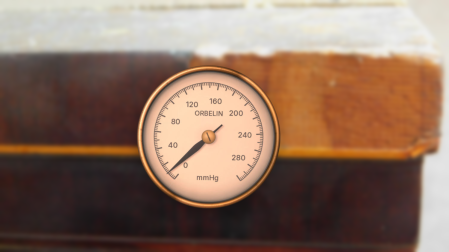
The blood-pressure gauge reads 10 mmHg
